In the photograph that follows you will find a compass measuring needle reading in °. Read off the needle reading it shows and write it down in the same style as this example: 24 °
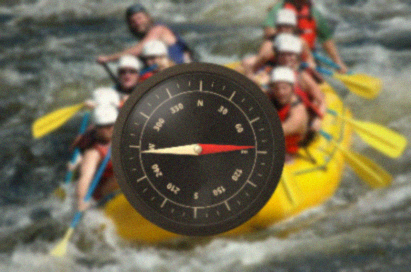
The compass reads 85 °
